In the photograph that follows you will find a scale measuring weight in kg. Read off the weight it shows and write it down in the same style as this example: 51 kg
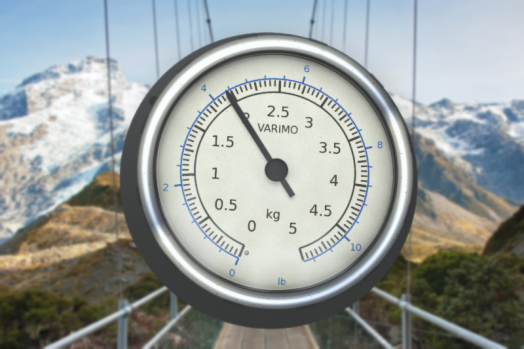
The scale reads 1.95 kg
